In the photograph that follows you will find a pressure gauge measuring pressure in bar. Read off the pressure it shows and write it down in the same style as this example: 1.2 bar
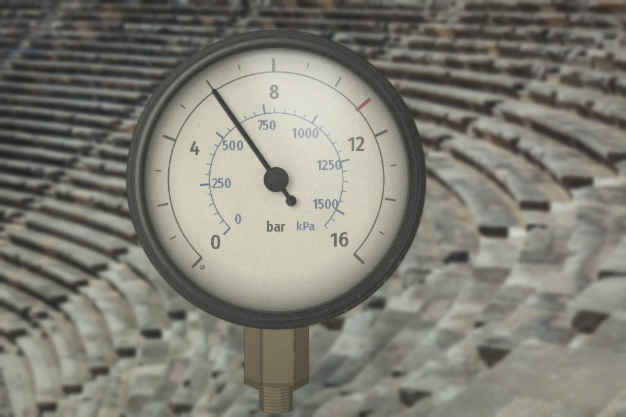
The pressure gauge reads 6 bar
